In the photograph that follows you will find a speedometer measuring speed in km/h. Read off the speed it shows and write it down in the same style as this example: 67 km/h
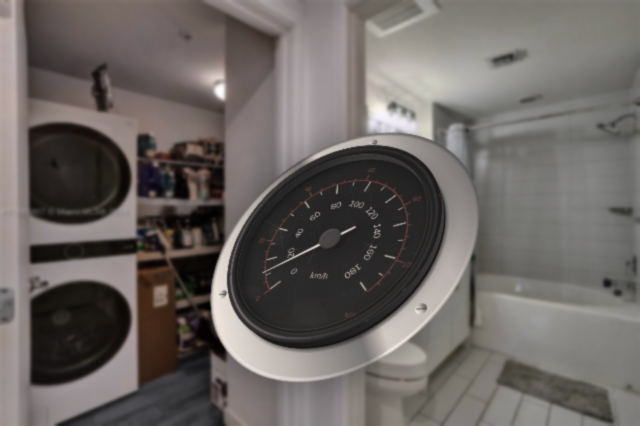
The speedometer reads 10 km/h
